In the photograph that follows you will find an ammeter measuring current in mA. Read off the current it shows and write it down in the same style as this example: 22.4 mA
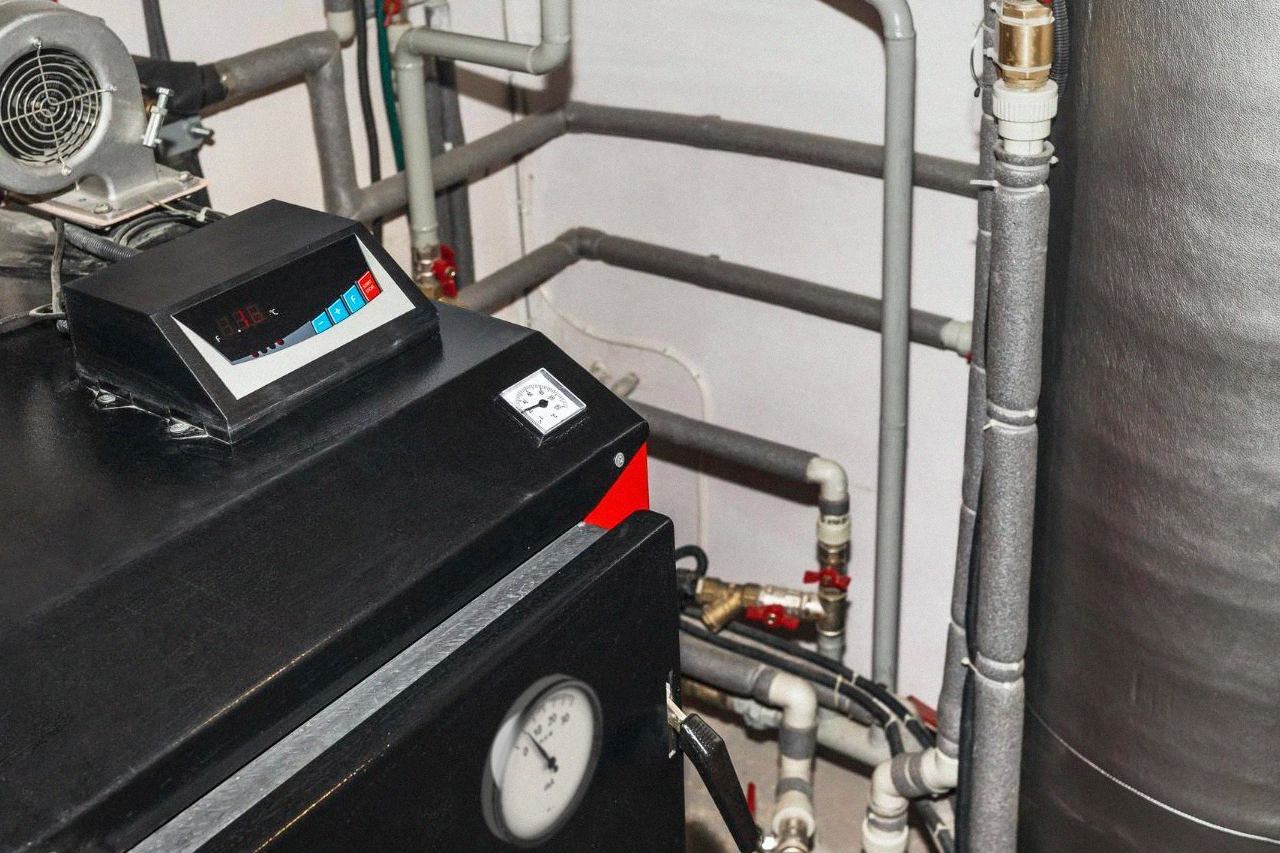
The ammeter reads 5 mA
